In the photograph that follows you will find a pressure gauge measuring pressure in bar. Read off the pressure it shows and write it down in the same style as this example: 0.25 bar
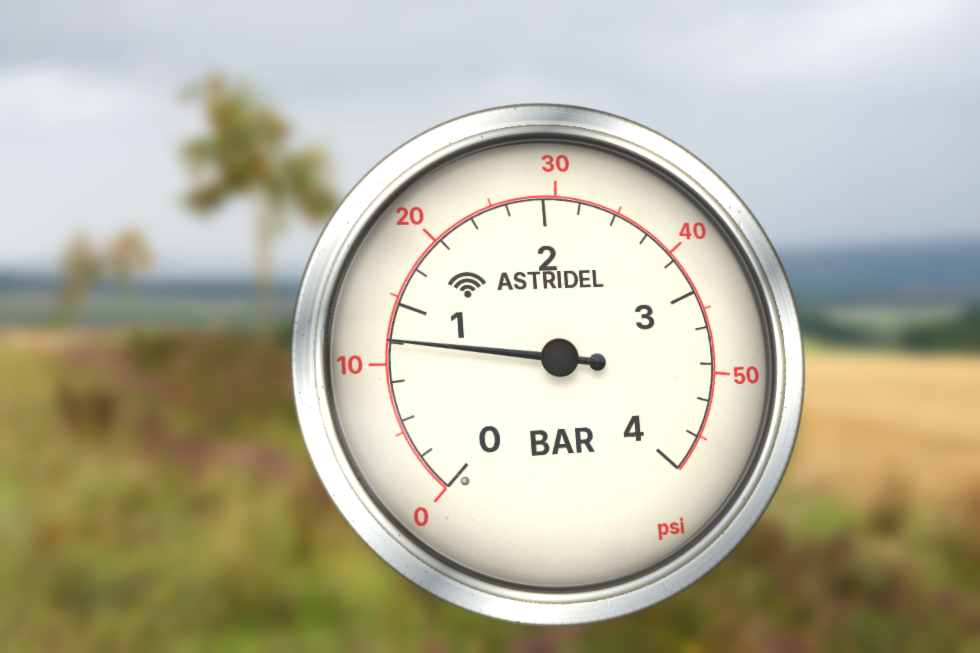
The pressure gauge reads 0.8 bar
